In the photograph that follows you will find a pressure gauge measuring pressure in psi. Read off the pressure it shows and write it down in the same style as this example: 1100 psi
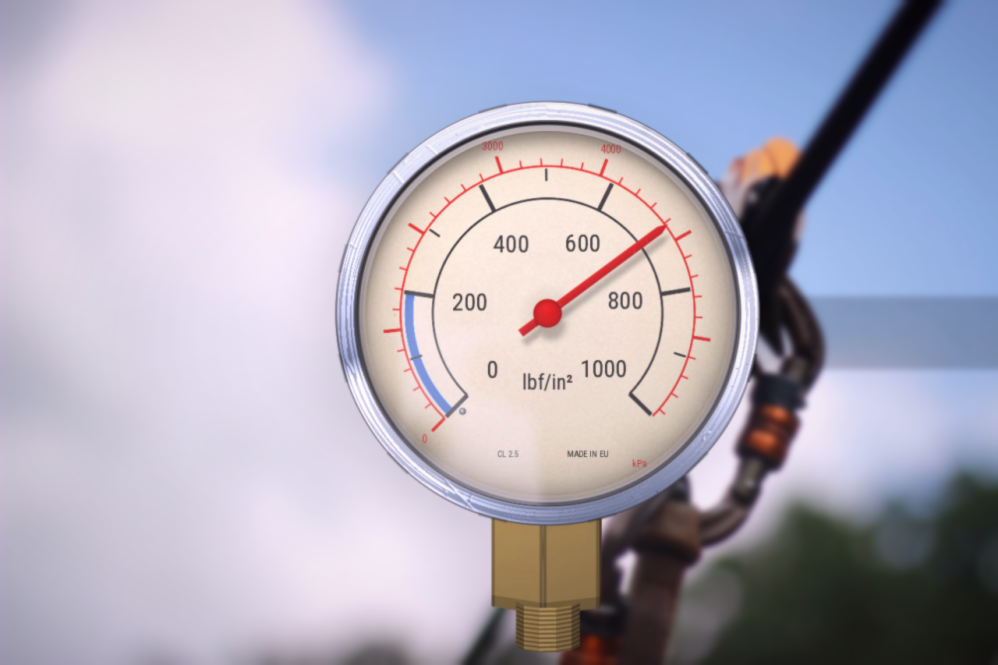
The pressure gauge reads 700 psi
